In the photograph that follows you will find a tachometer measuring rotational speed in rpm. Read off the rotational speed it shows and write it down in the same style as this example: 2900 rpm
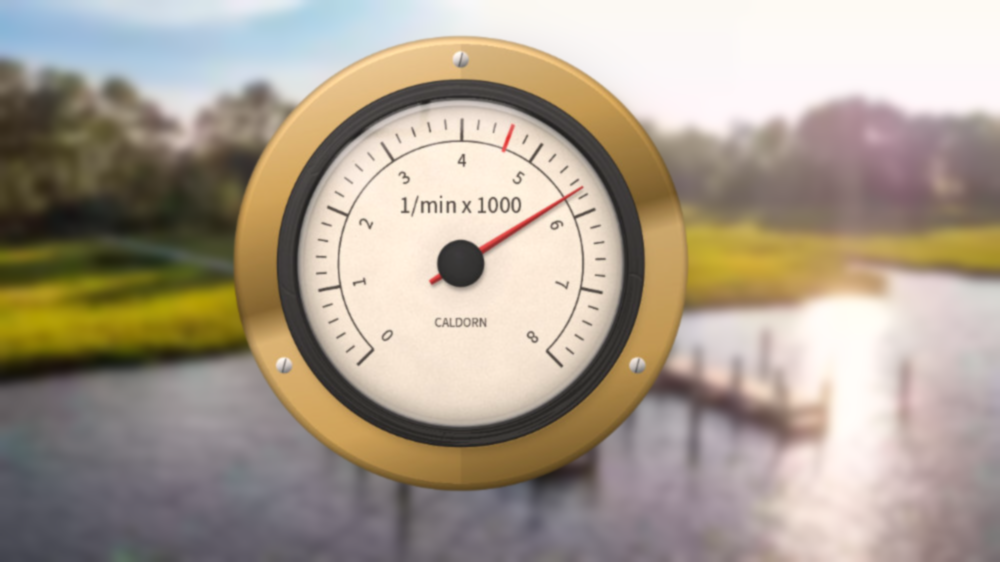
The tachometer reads 5700 rpm
